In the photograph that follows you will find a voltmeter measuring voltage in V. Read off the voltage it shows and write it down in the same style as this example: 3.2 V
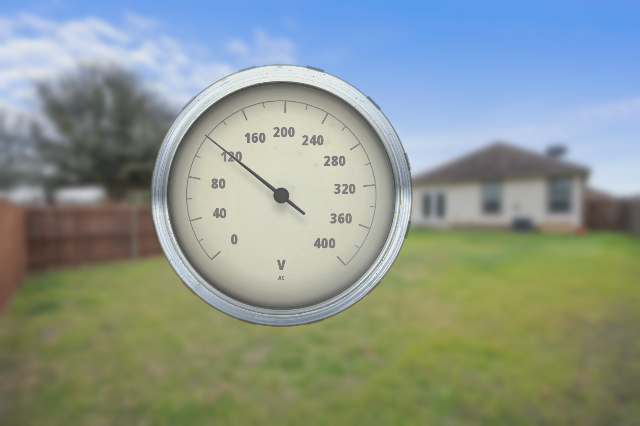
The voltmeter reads 120 V
